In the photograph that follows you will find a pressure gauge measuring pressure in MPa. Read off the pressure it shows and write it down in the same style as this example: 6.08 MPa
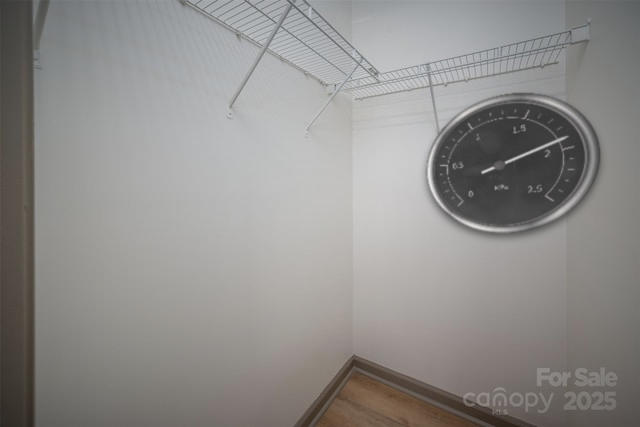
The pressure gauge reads 1.9 MPa
